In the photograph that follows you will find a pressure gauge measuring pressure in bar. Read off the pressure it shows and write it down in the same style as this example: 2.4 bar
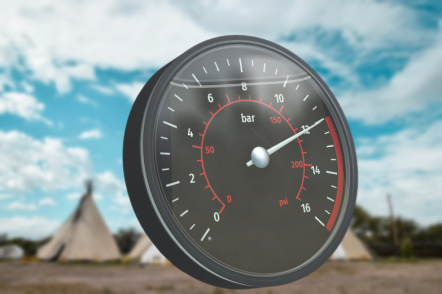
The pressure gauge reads 12 bar
